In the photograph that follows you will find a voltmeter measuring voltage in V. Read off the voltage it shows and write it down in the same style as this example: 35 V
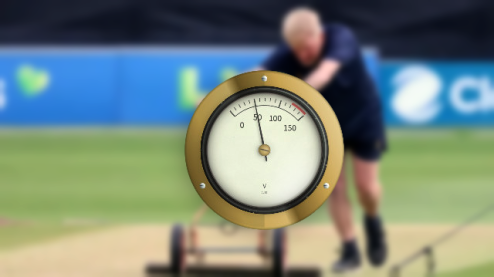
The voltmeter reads 50 V
